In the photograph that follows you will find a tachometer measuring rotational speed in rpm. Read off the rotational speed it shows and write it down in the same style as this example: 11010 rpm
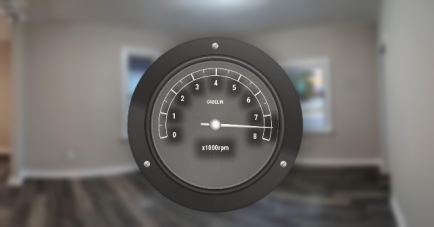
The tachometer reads 7500 rpm
